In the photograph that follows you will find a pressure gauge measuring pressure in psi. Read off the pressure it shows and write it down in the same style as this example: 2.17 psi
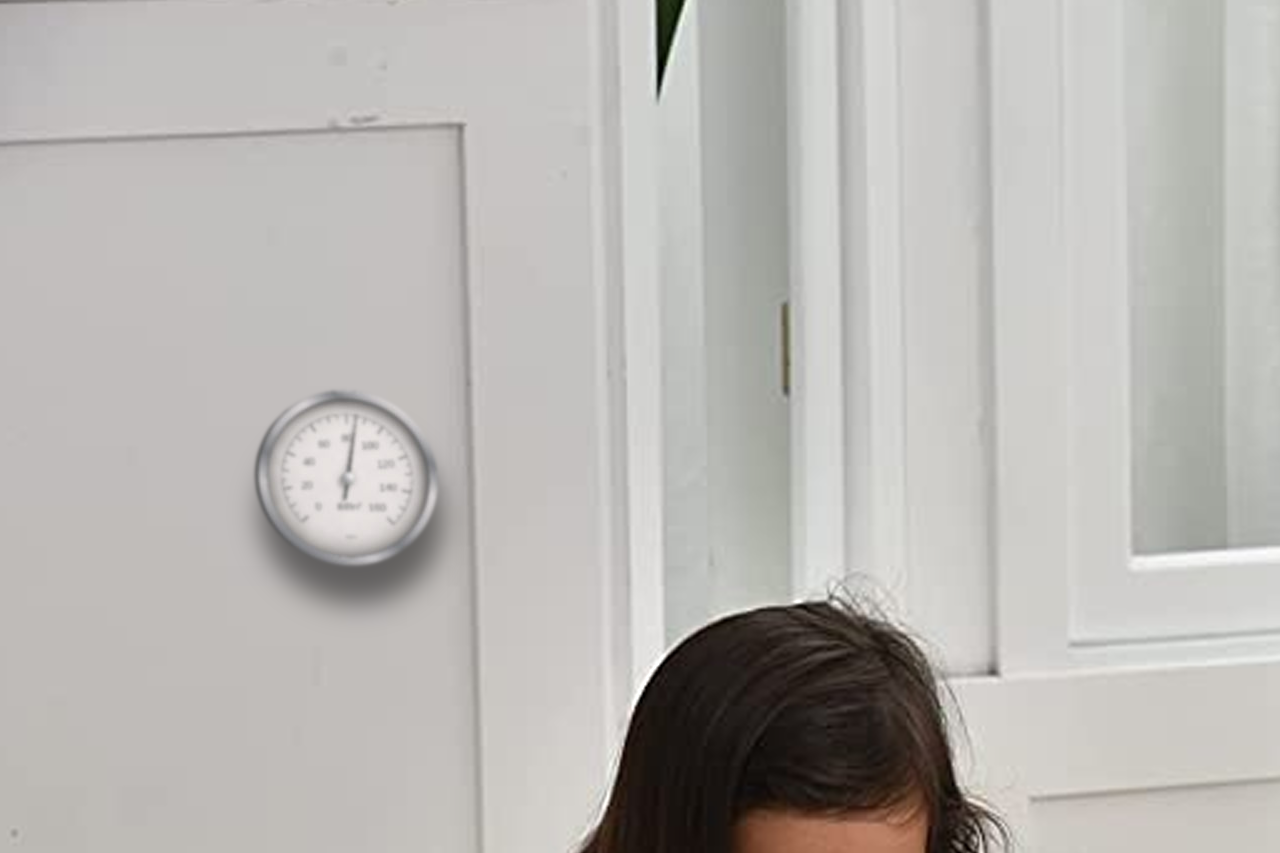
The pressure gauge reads 85 psi
